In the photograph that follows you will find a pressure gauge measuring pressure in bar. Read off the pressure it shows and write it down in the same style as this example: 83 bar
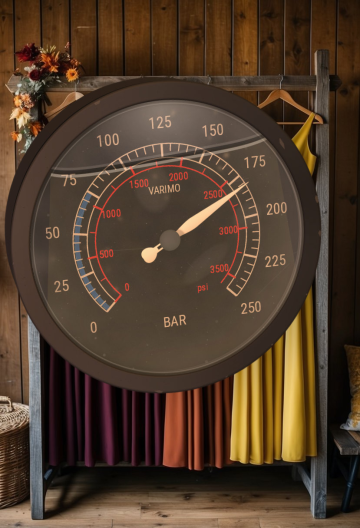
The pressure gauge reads 180 bar
